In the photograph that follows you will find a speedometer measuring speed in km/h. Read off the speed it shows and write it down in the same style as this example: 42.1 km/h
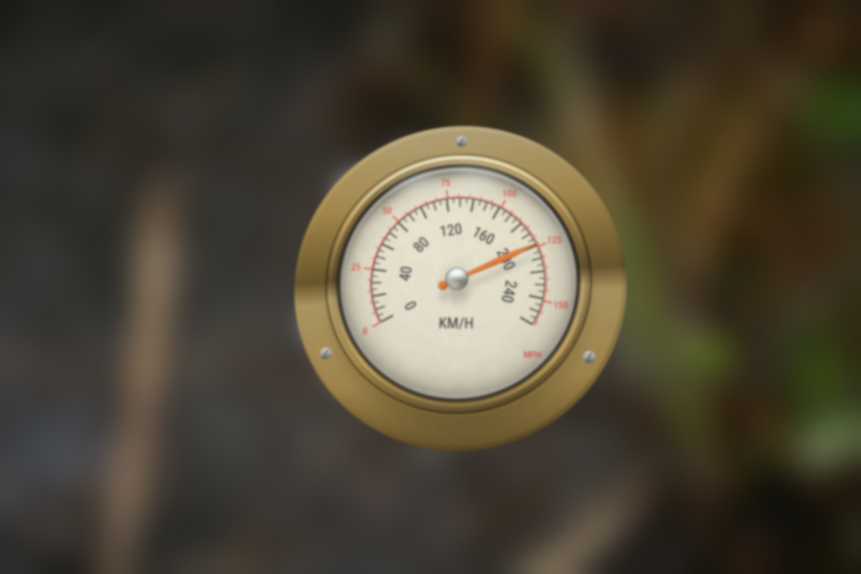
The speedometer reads 200 km/h
